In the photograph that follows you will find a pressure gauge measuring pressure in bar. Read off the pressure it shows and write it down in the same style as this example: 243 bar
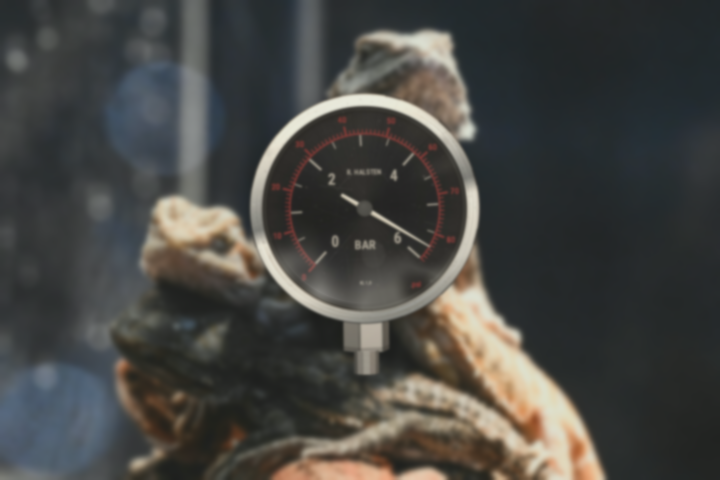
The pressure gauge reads 5.75 bar
